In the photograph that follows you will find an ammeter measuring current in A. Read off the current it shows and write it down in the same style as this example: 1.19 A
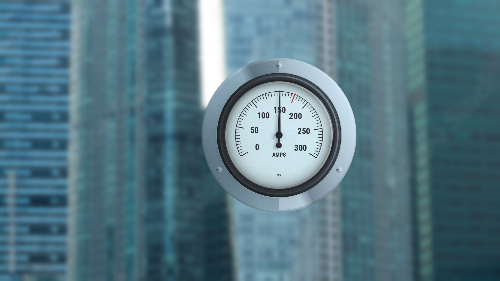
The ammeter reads 150 A
